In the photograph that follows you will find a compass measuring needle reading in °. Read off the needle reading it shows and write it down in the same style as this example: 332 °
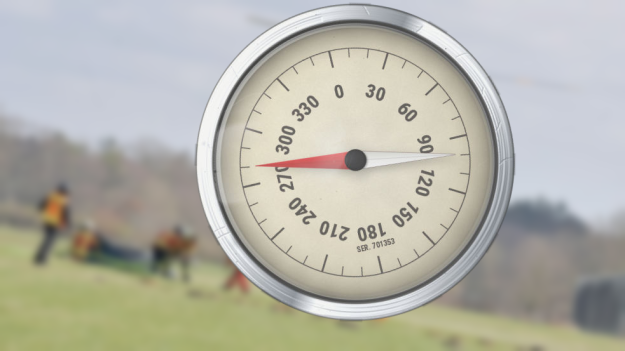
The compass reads 280 °
